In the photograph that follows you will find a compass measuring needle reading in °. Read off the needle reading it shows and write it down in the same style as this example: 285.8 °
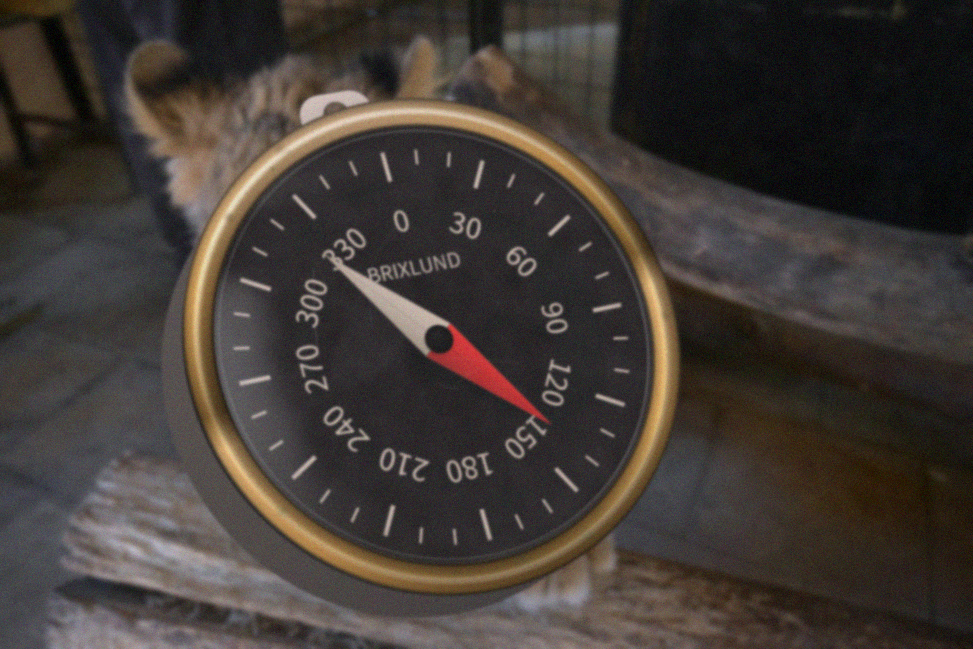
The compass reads 140 °
